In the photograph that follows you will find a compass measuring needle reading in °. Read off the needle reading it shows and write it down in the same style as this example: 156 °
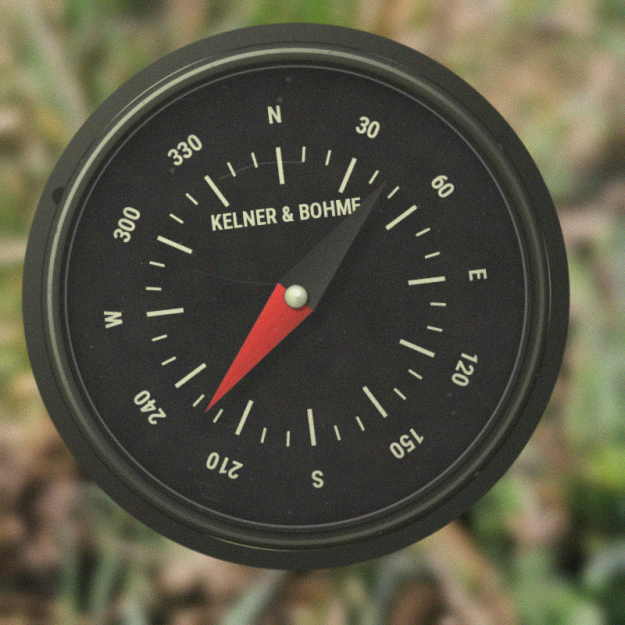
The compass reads 225 °
